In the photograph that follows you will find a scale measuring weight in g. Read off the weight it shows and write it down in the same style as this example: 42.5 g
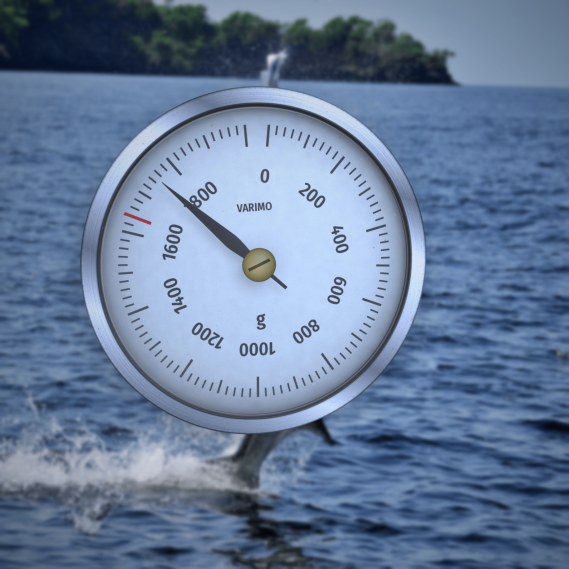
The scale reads 1750 g
